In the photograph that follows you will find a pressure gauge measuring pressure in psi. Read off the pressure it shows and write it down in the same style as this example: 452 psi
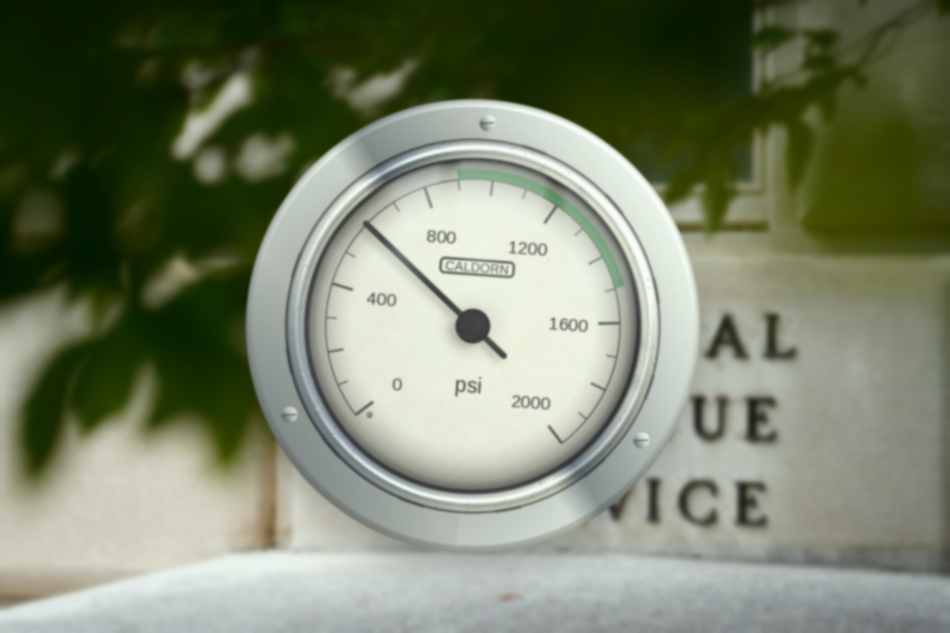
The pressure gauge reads 600 psi
